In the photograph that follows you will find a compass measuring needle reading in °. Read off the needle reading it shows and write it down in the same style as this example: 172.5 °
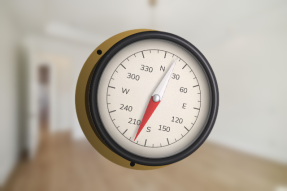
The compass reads 195 °
